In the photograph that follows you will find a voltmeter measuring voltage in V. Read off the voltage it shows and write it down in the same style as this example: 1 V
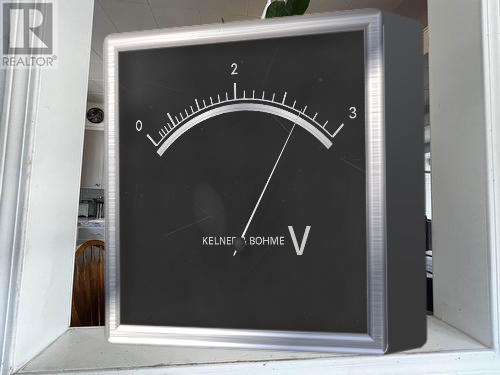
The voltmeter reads 2.7 V
